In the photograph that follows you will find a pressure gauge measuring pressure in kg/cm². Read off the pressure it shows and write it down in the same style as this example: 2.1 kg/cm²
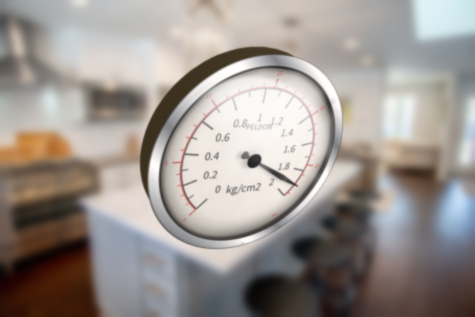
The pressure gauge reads 1.9 kg/cm²
